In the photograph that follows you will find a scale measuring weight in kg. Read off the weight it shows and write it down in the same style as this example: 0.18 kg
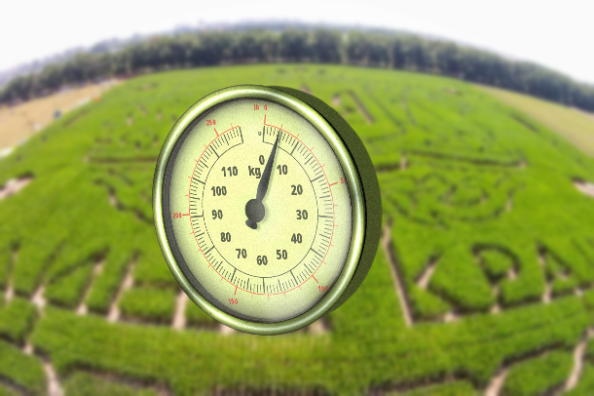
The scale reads 5 kg
